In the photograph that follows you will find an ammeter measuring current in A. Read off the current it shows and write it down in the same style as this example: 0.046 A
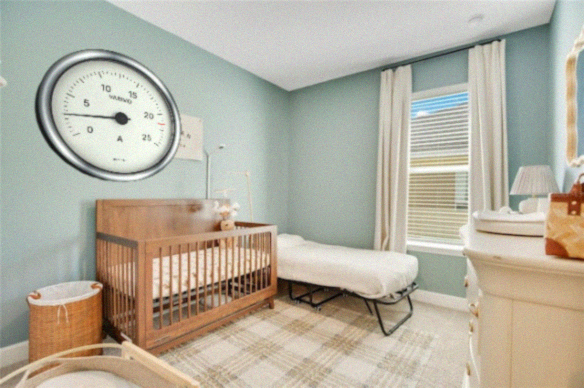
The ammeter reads 2.5 A
